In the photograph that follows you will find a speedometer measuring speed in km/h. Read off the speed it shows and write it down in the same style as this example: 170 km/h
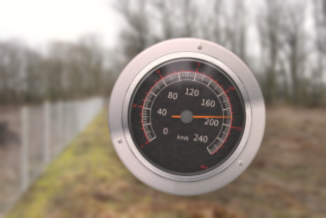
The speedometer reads 190 km/h
